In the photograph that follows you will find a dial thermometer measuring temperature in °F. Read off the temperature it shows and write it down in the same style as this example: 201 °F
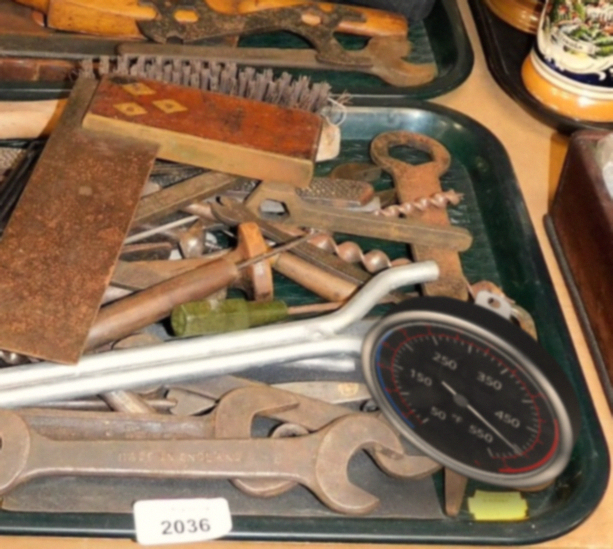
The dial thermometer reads 500 °F
